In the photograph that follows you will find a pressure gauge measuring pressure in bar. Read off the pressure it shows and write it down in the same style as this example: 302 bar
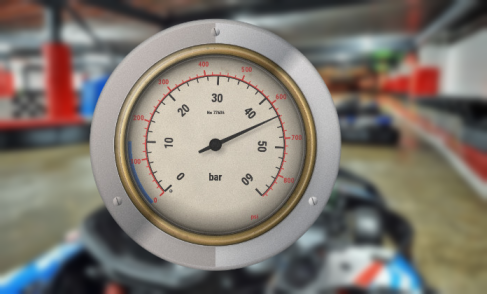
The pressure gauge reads 44 bar
